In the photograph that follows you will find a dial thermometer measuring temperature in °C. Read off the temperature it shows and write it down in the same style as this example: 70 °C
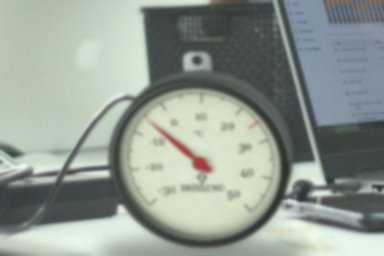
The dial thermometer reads -5 °C
